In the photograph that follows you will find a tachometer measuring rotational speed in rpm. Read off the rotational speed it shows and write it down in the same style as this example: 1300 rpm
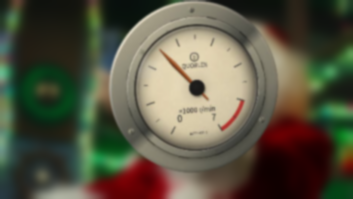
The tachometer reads 2500 rpm
